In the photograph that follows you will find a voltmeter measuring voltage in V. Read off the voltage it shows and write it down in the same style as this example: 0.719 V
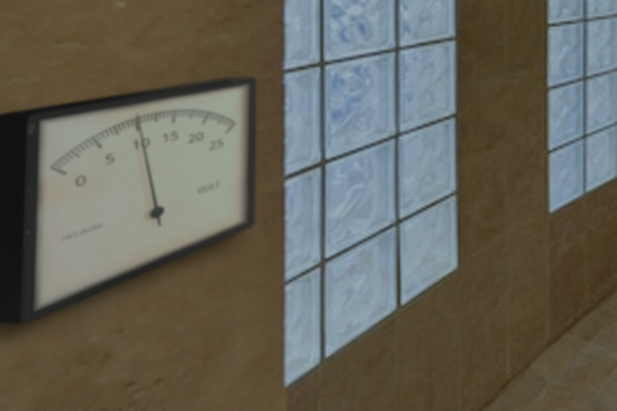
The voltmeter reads 10 V
